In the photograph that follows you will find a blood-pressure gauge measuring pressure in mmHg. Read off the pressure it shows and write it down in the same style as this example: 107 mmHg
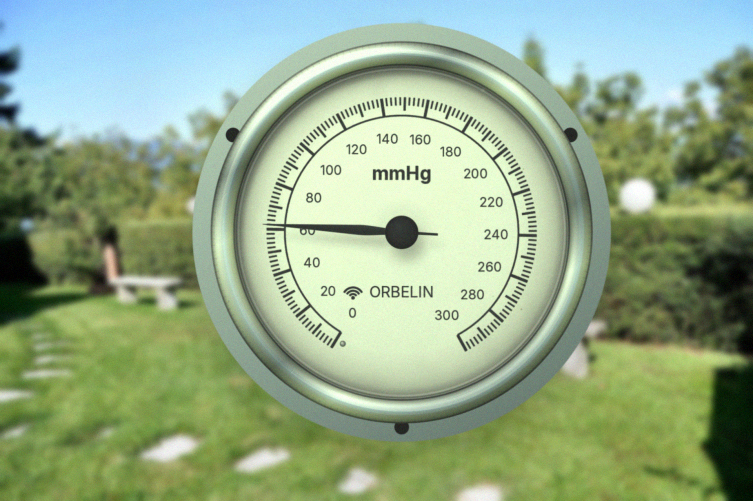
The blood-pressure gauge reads 62 mmHg
